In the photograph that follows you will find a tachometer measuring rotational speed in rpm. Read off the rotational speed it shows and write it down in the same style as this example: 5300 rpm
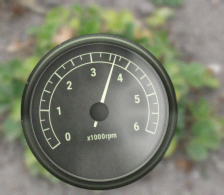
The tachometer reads 3625 rpm
